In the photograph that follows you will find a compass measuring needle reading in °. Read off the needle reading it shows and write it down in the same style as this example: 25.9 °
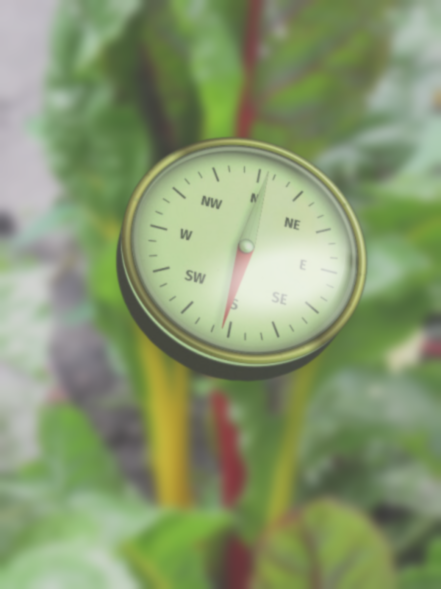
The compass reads 185 °
